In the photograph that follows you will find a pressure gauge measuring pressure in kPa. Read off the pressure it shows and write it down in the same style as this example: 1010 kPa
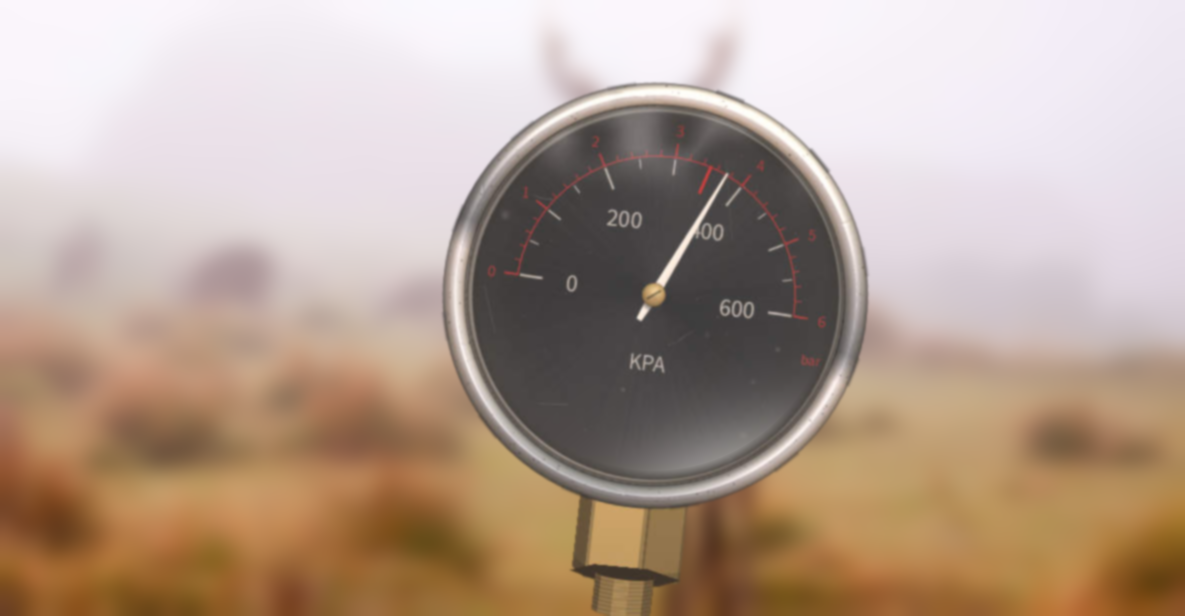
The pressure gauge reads 375 kPa
